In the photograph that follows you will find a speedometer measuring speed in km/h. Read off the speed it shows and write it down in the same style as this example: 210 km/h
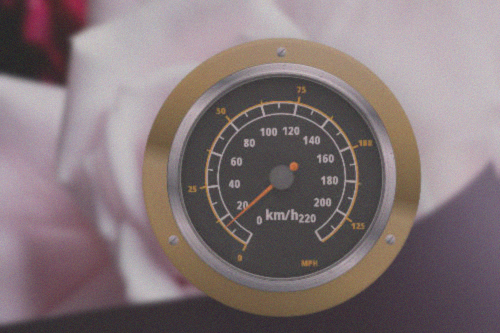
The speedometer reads 15 km/h
